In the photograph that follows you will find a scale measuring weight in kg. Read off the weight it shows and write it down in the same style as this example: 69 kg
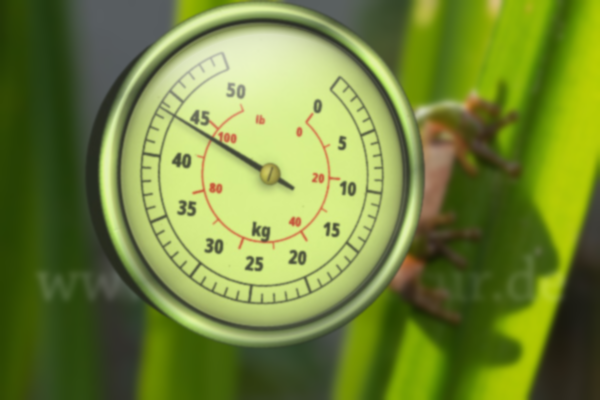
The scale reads 43.5 kg
